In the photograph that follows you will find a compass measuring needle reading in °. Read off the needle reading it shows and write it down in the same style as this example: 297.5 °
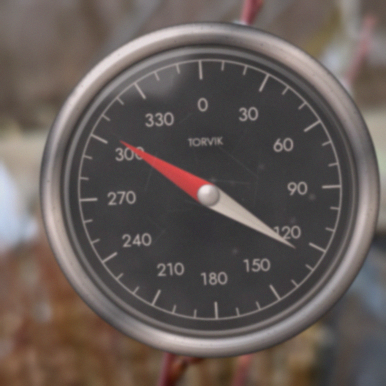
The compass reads 305 °
